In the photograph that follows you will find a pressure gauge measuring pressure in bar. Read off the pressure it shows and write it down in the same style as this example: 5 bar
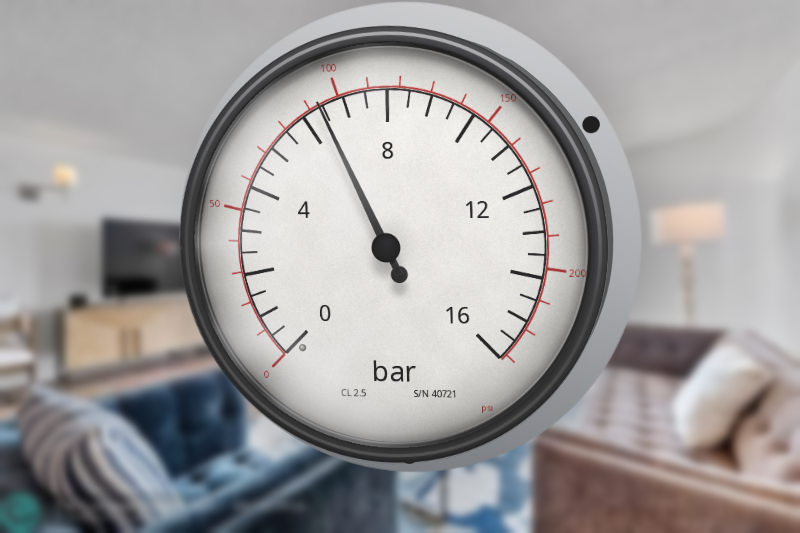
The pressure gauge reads 6.5 bar
